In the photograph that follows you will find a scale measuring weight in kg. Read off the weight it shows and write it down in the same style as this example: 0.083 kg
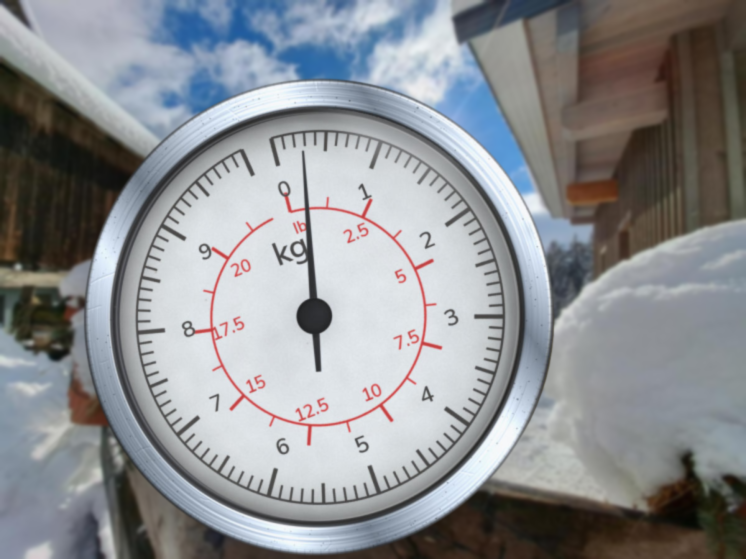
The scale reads 0.3 kg
